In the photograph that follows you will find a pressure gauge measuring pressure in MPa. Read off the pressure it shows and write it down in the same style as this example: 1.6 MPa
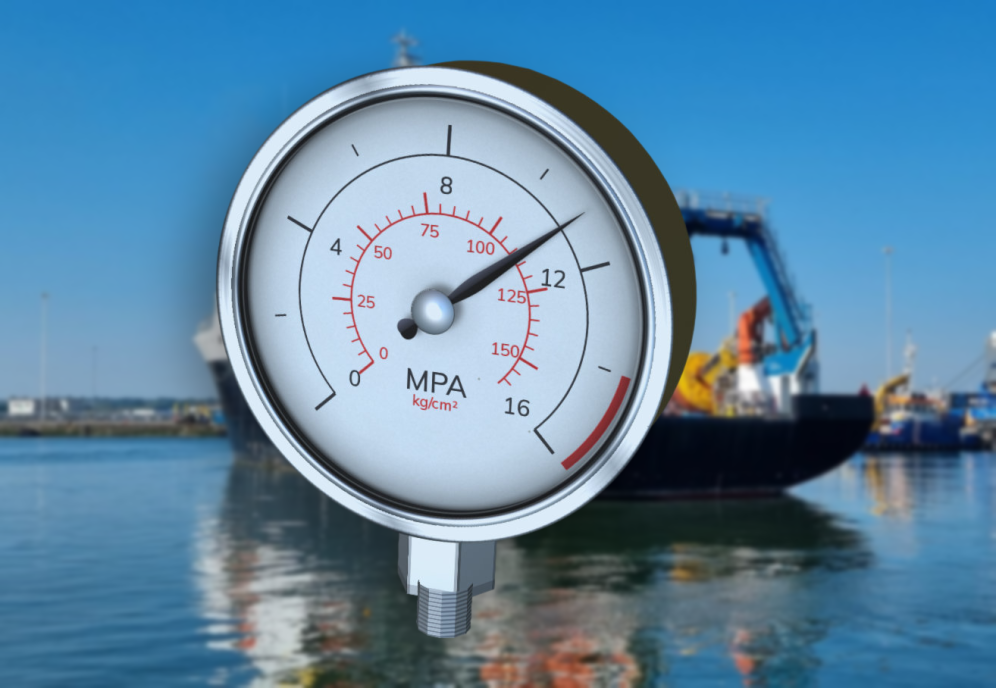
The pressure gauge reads 11 MPa
